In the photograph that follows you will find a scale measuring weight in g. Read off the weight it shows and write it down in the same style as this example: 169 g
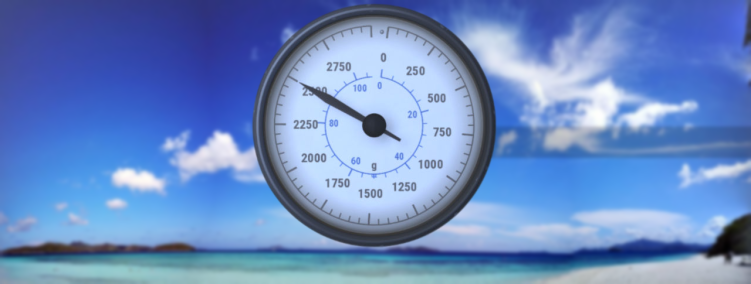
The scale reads 2500 g
